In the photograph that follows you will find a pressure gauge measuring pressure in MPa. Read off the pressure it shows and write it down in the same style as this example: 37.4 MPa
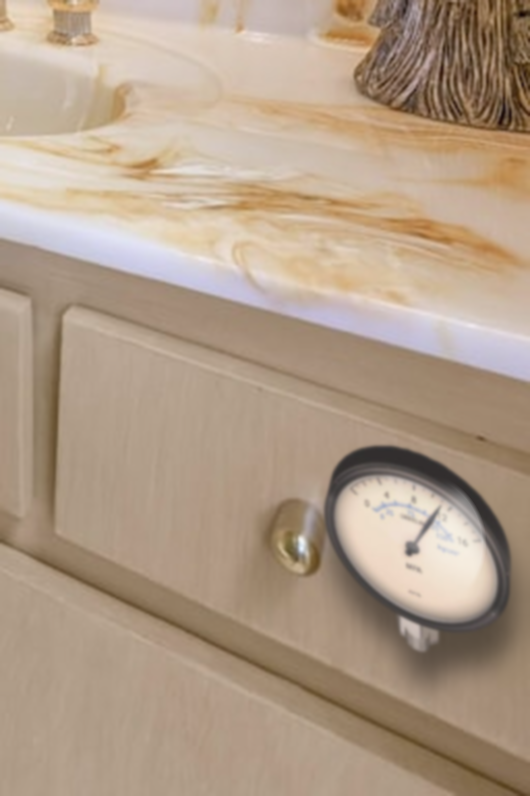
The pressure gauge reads 11 MPa
